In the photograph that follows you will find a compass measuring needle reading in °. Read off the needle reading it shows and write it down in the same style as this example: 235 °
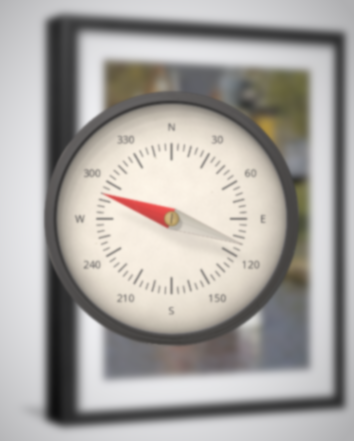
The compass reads 290 °
